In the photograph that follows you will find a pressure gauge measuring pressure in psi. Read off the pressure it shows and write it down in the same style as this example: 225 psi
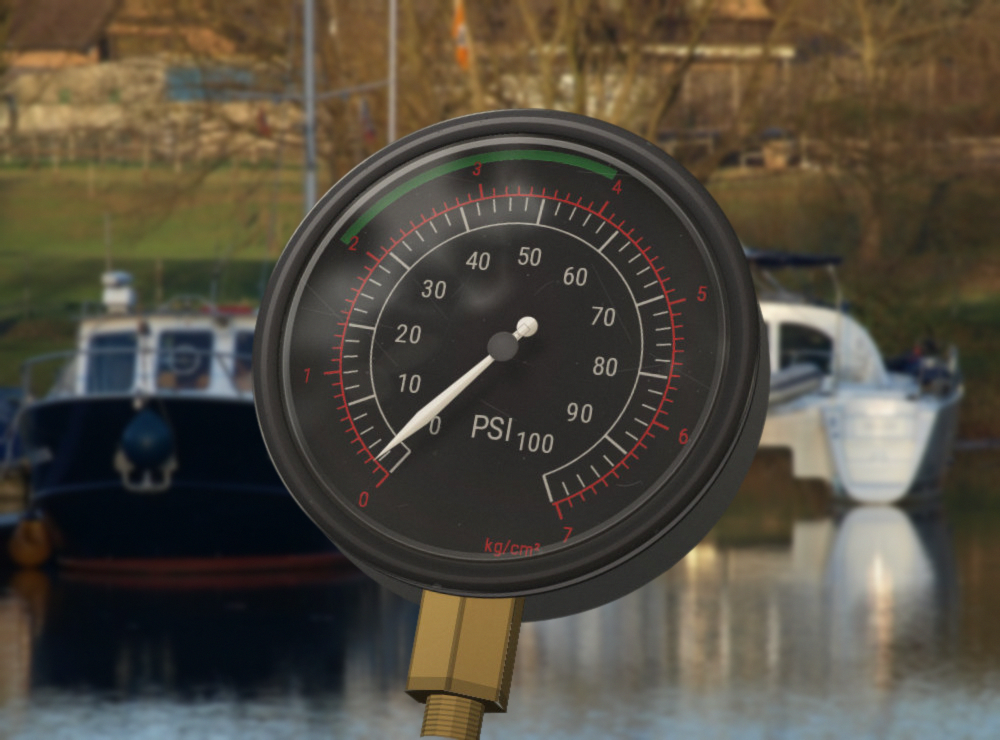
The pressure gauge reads 2 psi
